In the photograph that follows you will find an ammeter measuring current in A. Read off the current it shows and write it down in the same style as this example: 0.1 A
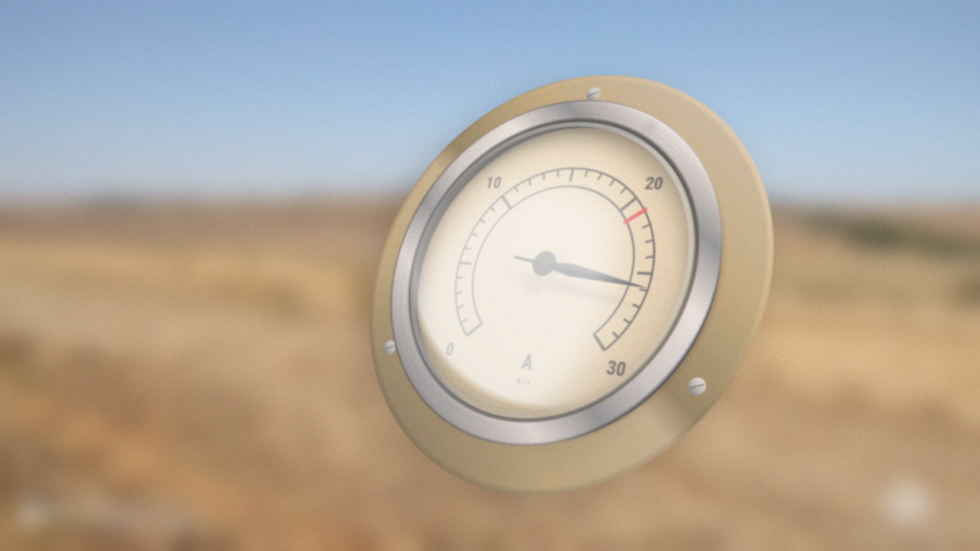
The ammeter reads 26 A
